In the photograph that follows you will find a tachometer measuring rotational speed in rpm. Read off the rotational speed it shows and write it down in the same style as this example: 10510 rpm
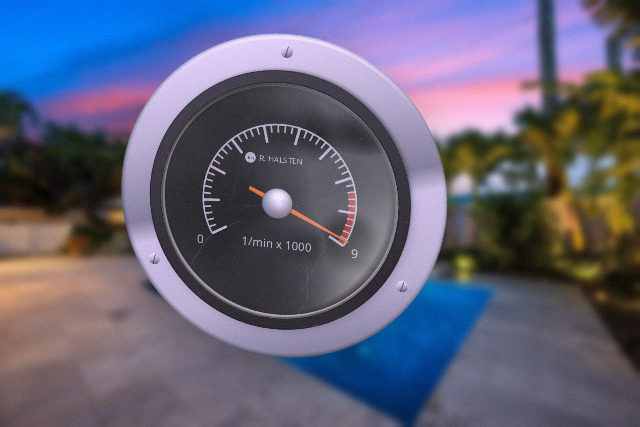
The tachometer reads 8800 rpm
